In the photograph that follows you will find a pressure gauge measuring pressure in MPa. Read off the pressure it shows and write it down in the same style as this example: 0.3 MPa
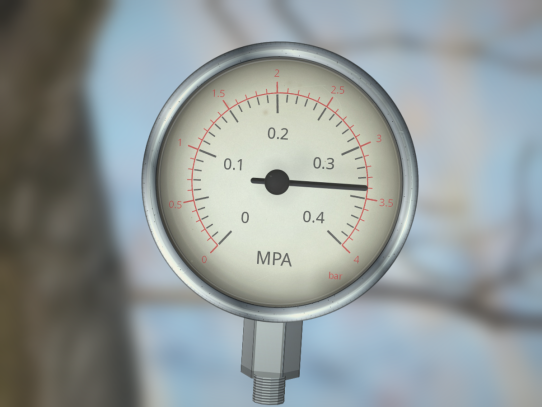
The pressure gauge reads 0.34 MPa
